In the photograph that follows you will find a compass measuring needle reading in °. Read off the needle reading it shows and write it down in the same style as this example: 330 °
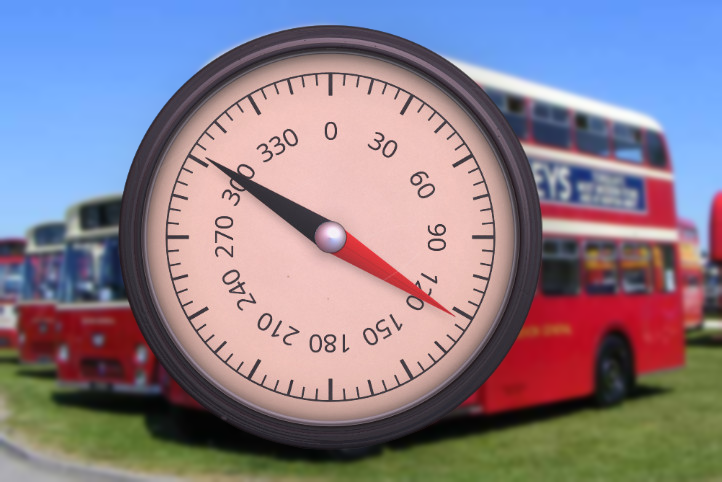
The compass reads 122.5 °
